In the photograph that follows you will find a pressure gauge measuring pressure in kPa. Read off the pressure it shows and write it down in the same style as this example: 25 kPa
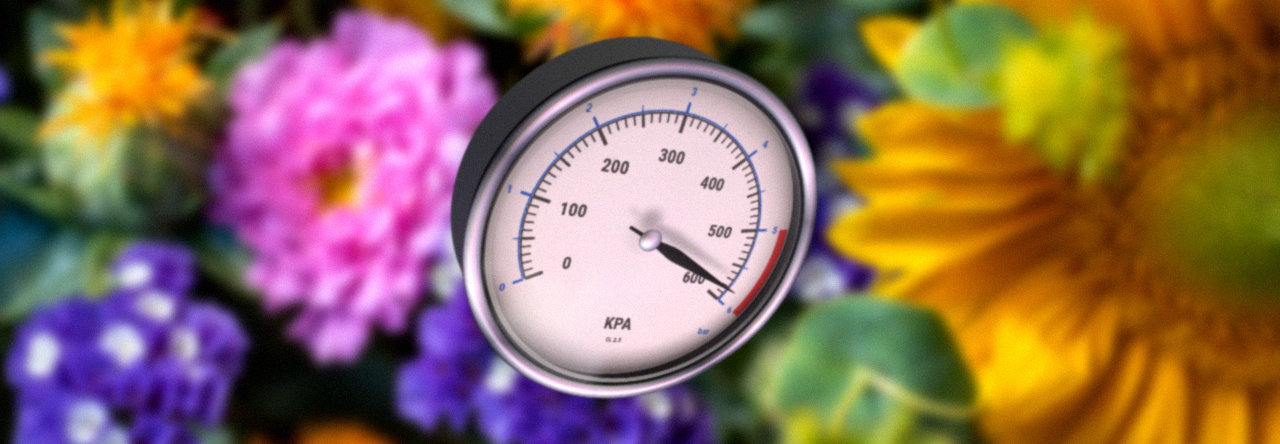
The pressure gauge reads 580 kPa
